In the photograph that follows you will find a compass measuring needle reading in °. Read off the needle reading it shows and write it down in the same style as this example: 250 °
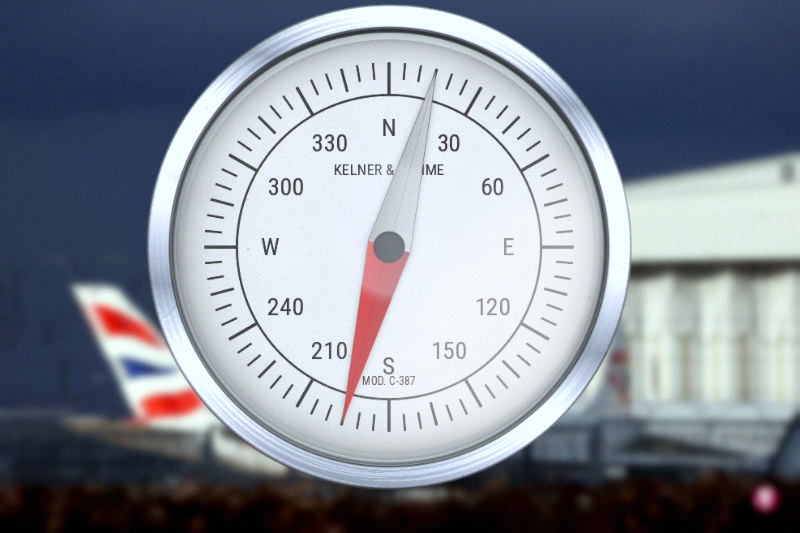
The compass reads 195 °
